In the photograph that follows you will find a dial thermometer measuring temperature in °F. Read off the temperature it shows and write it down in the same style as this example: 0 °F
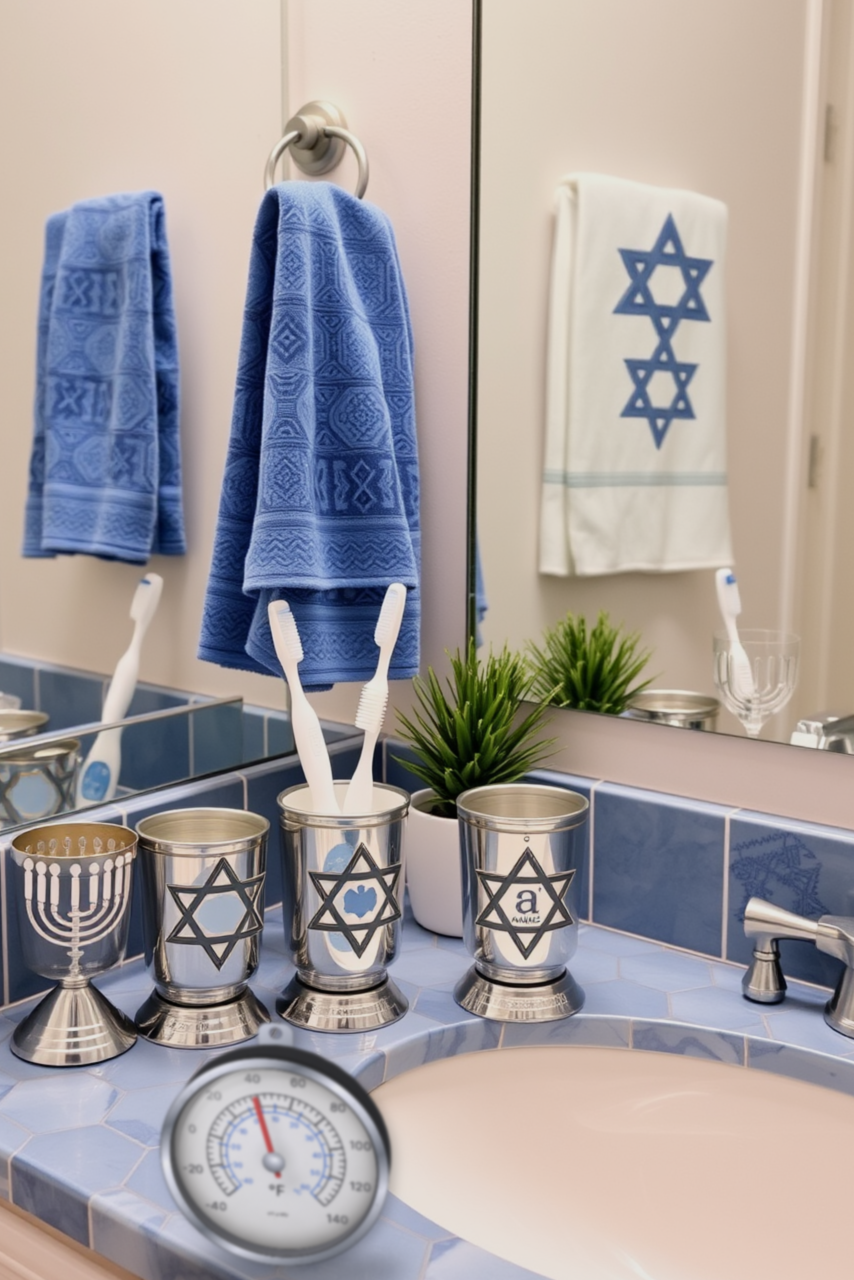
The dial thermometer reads 40 °F
